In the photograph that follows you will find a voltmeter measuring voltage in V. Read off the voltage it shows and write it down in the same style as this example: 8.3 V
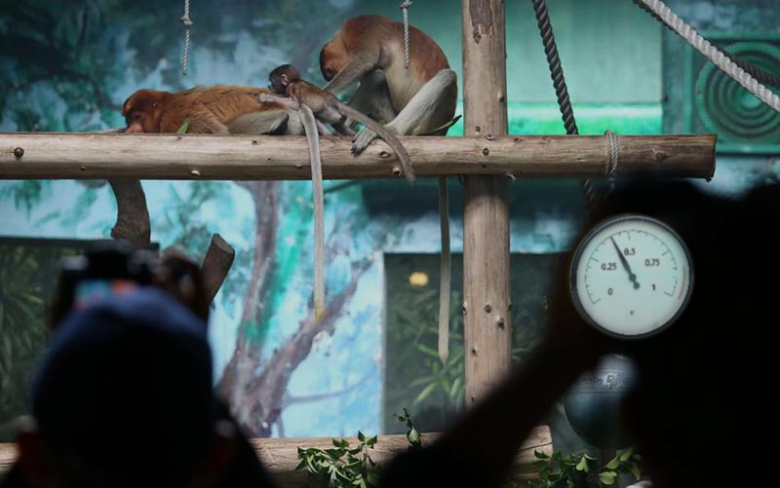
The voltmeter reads 0.4 V
